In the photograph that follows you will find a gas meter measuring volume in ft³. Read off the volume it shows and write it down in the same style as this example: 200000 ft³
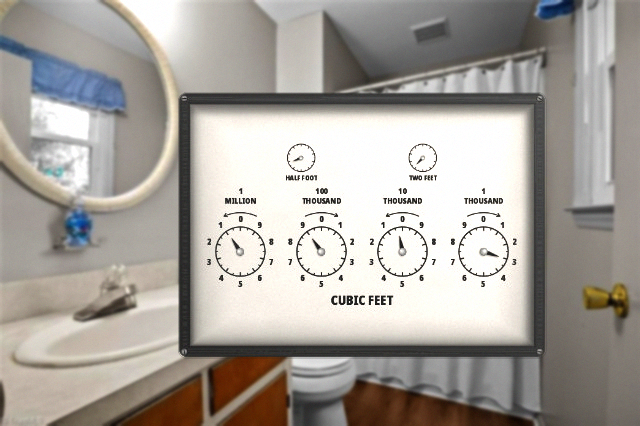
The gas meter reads 90300 ft³
